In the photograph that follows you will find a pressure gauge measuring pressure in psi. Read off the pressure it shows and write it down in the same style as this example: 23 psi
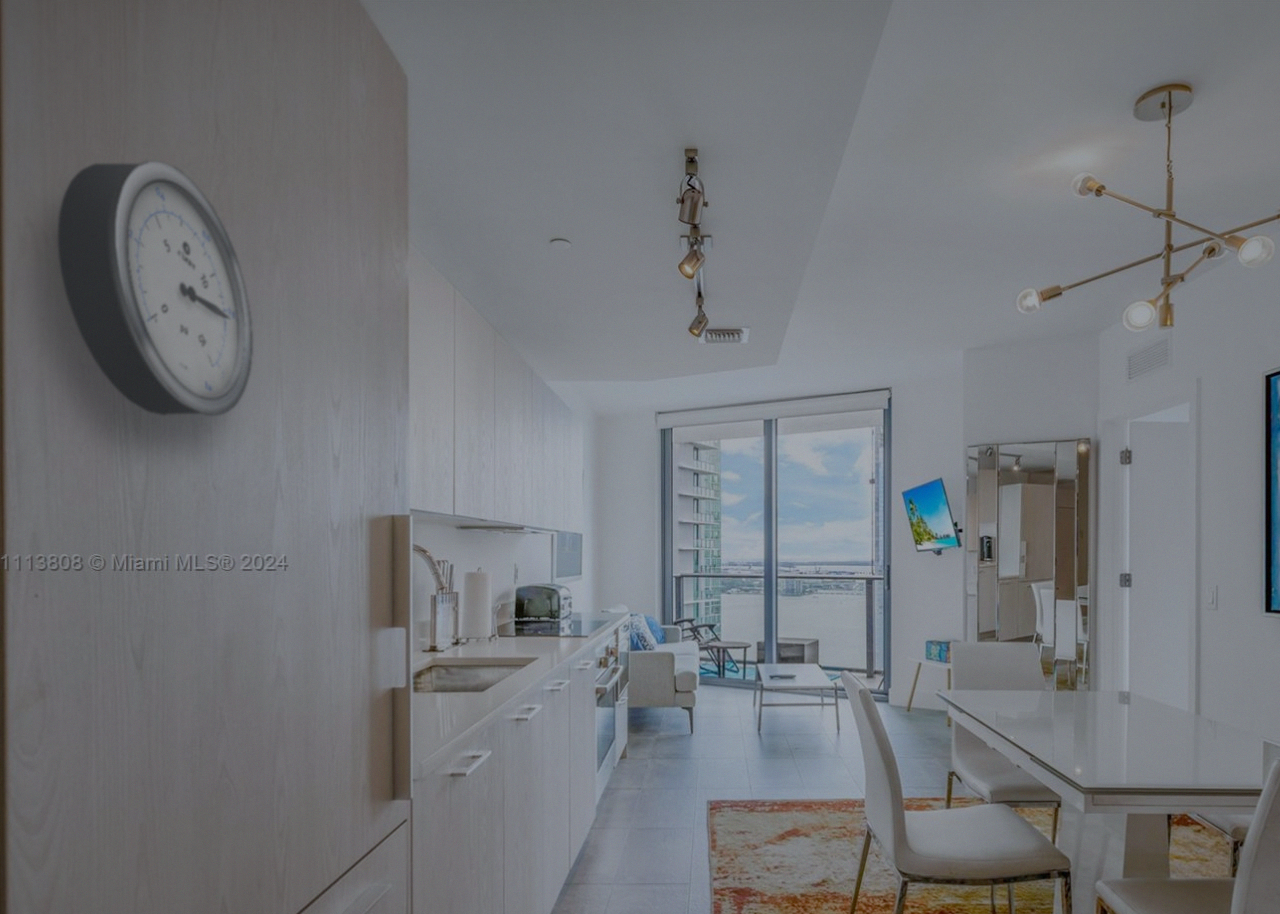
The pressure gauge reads 12 psi
